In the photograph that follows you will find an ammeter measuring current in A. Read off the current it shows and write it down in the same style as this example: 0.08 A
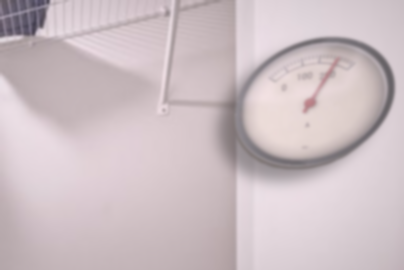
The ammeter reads 200 A
